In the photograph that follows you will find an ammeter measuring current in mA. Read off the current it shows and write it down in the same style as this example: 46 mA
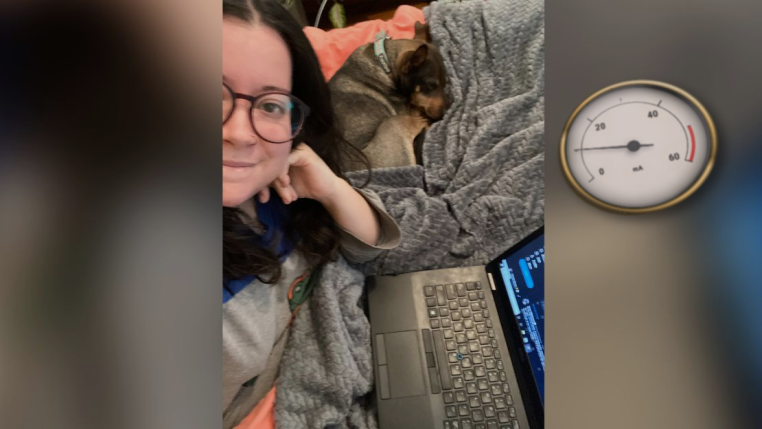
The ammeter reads 10 mA
